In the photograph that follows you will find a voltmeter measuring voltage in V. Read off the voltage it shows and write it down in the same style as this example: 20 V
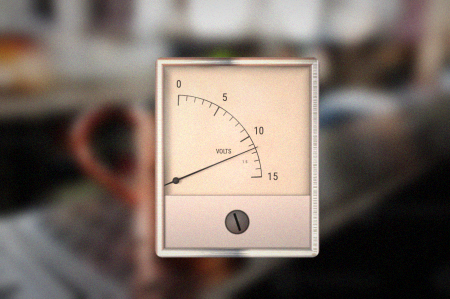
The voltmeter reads 11.5 V
